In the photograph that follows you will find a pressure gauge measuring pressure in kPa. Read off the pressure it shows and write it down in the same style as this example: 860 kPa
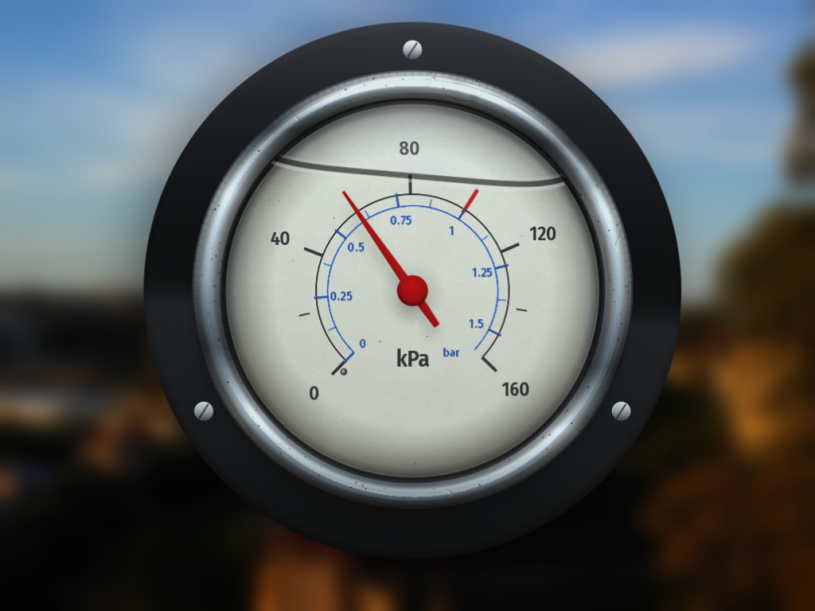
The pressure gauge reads 60 kPa
